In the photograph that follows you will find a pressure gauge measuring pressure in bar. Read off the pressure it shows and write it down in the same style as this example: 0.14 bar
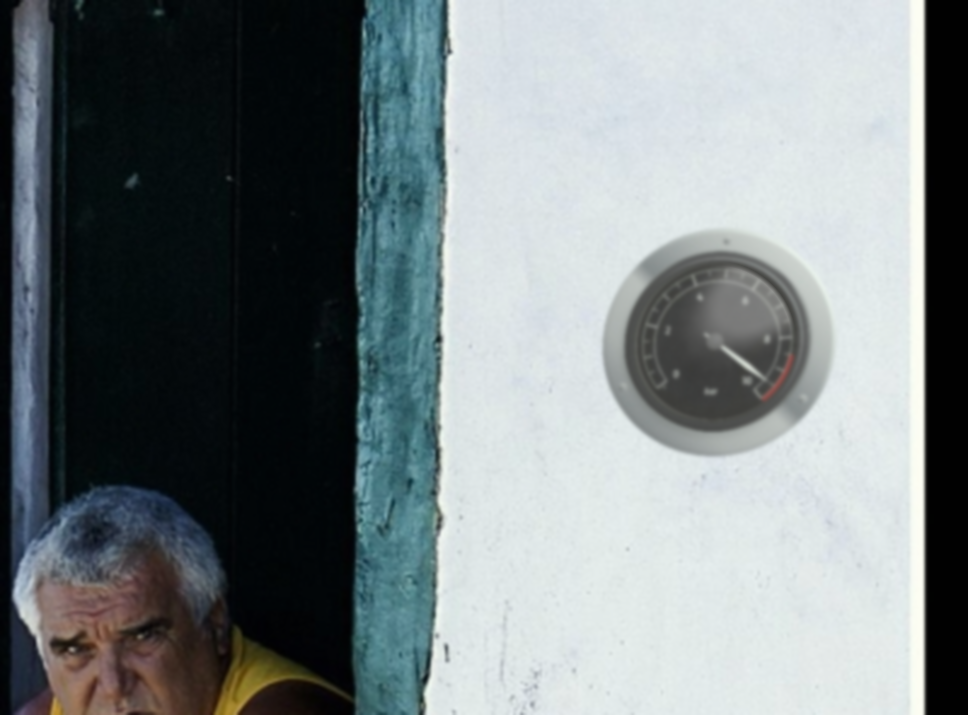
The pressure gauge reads 9.5 bar
